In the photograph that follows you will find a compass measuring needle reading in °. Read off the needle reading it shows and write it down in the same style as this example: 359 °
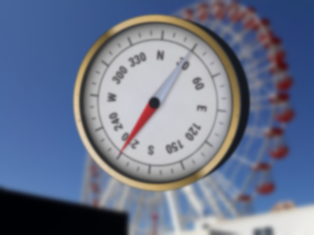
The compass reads 210 °
